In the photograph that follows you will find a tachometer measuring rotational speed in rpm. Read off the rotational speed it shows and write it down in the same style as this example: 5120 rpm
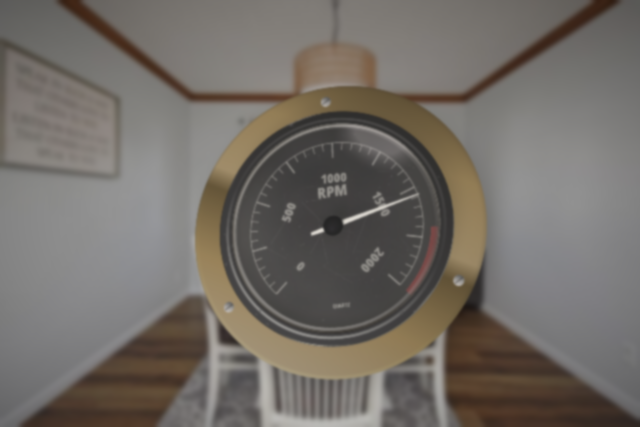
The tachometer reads 1550 rpm
